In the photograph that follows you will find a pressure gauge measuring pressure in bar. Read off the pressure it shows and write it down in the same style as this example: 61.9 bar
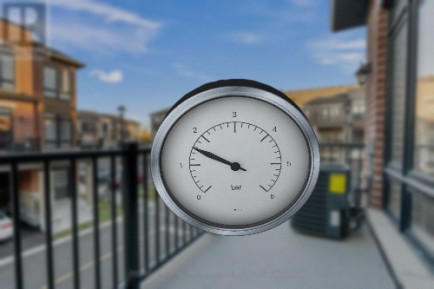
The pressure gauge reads 1.6 bar
